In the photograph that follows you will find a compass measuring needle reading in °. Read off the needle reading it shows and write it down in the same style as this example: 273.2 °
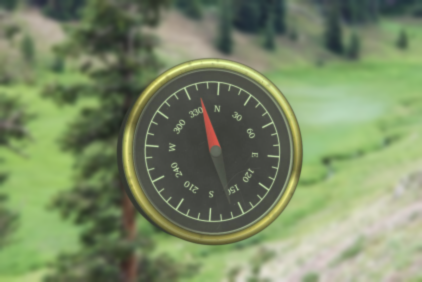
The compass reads 340 °
